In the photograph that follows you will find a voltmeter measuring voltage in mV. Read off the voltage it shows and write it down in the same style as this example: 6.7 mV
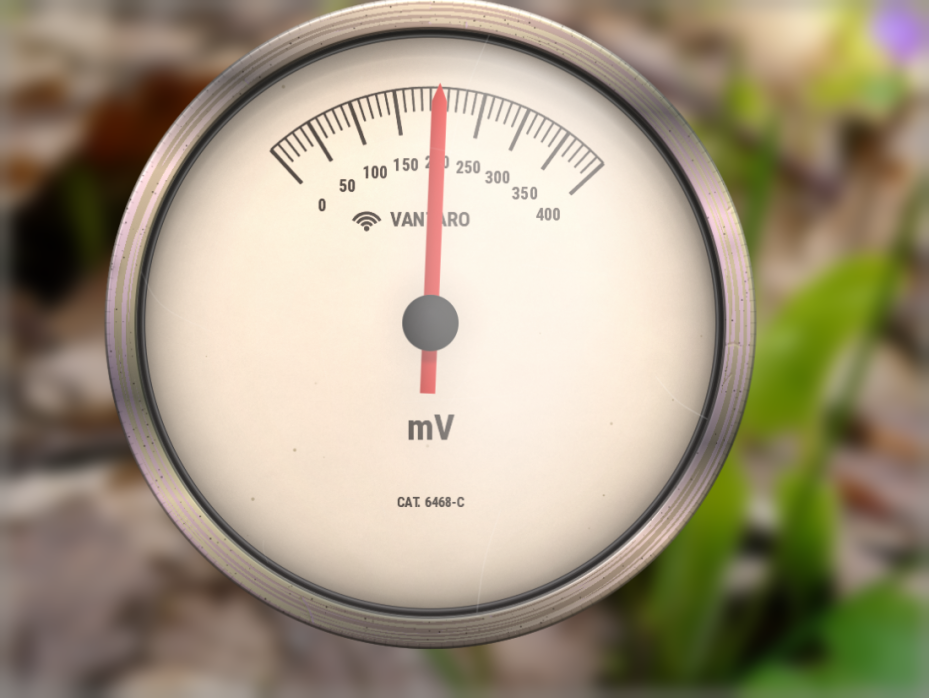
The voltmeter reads 200 mV
